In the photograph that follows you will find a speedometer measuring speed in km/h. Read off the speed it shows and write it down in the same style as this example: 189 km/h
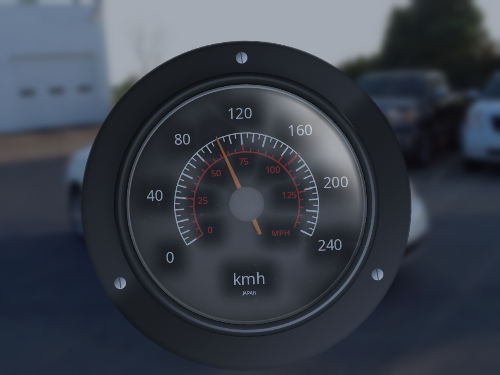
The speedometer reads 100 km/h
